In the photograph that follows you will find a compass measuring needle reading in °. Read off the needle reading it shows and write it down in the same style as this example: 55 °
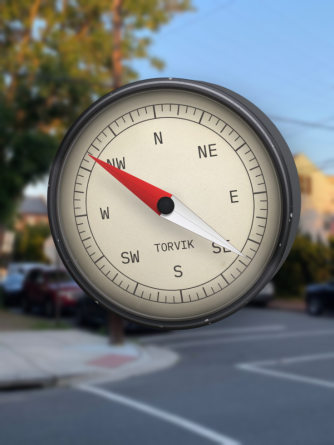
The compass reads 310 °
